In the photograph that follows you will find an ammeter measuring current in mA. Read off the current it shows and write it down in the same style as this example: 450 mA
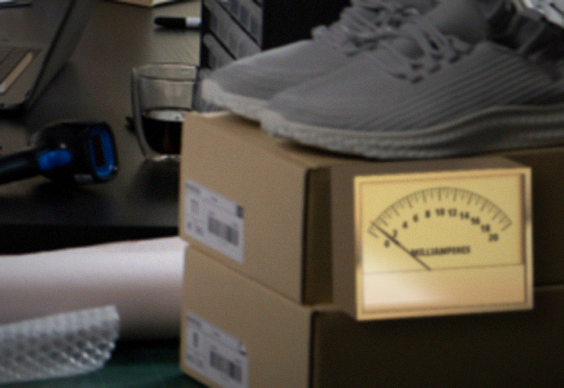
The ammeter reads 1 mA
